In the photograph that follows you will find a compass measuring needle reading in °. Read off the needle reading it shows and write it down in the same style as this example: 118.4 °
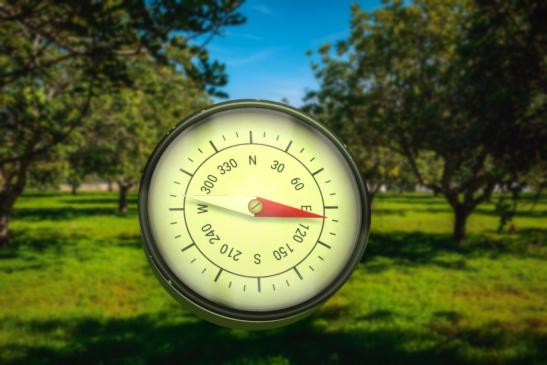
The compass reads 100 °
